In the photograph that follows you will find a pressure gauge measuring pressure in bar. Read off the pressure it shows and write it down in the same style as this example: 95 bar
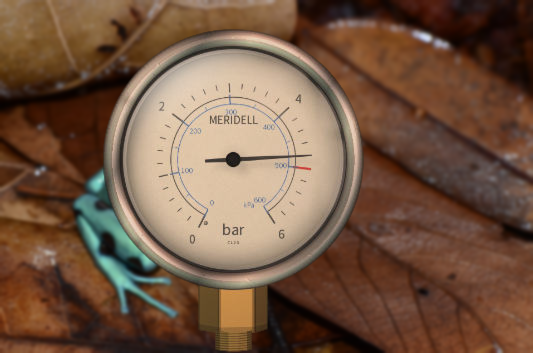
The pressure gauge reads 4.8 bar
